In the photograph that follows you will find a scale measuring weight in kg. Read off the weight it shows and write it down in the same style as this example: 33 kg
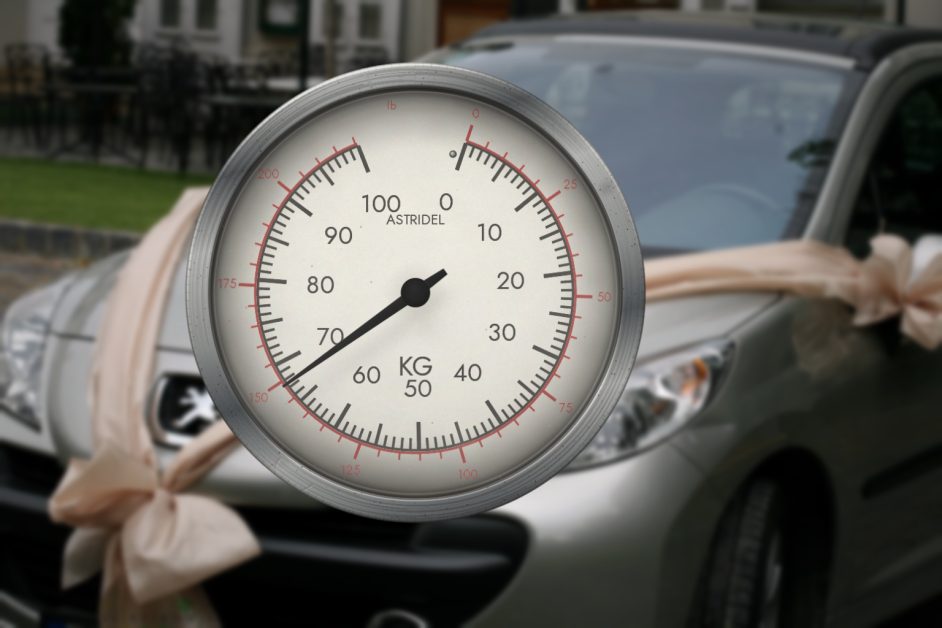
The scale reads 67.5 kg
